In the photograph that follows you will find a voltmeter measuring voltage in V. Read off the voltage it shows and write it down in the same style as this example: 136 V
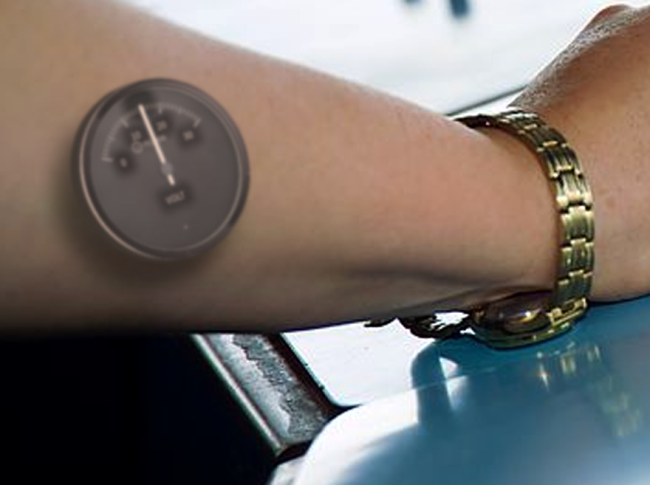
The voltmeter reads 15 V
